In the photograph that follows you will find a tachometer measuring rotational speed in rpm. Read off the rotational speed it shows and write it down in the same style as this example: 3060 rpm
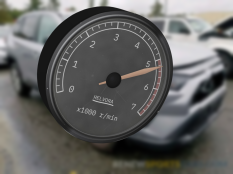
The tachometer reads 5200 rpm
